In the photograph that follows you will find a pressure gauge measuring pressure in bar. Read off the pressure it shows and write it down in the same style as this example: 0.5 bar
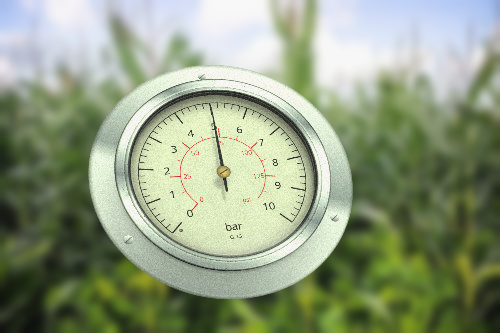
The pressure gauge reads 5 bar
